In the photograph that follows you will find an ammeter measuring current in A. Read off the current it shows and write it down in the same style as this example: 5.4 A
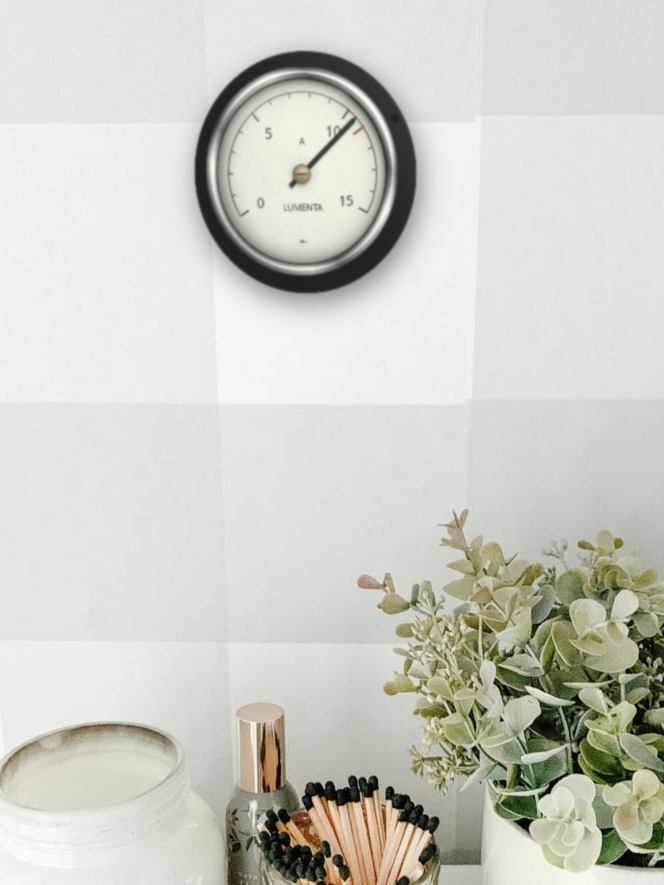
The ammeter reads 10.5 A
